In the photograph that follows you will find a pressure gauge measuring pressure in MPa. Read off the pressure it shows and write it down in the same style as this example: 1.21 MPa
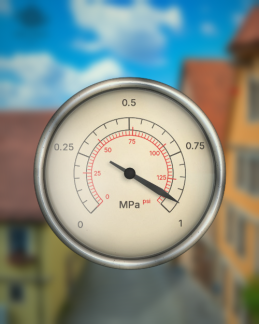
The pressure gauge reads 0.95 MPa
